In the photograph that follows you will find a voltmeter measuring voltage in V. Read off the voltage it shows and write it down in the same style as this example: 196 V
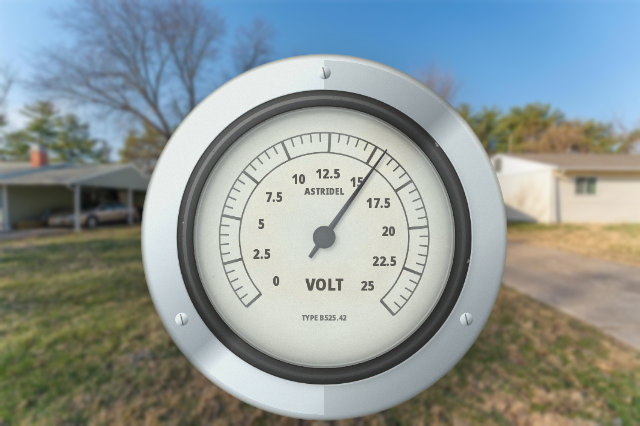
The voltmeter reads 15.5 V
